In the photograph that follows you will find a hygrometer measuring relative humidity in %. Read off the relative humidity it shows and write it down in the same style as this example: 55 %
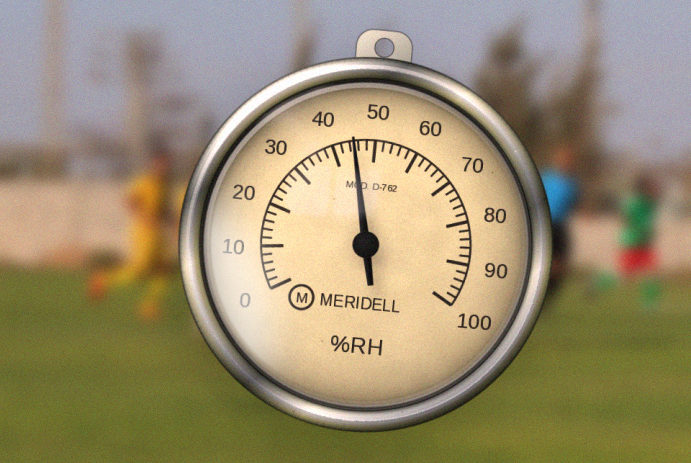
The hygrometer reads 45 %
